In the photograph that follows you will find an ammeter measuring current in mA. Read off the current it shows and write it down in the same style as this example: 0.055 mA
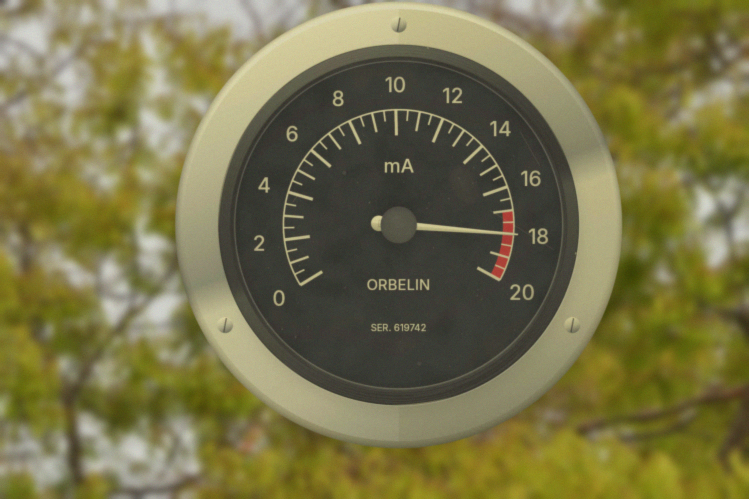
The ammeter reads 18 mA
